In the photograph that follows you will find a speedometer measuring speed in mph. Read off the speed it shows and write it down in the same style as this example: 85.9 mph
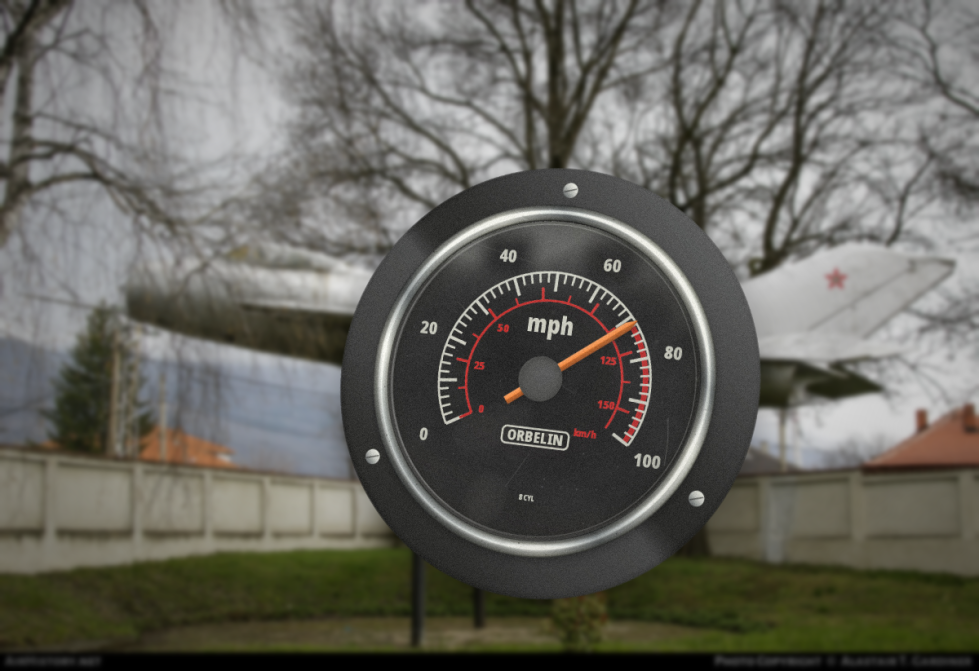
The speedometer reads 72 mph
